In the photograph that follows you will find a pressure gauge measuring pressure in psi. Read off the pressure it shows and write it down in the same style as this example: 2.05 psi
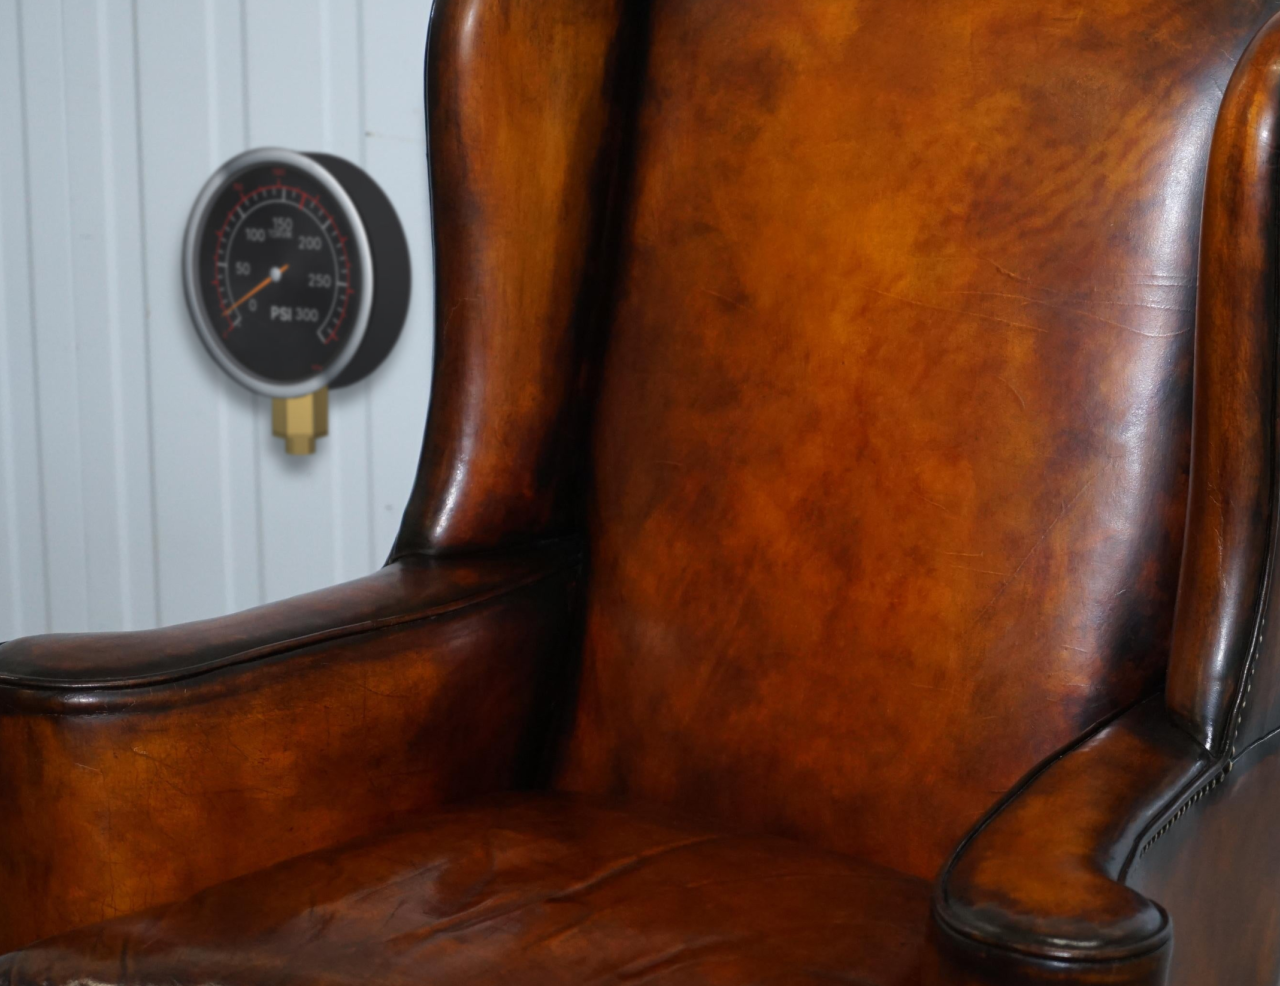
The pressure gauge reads 10 psi
